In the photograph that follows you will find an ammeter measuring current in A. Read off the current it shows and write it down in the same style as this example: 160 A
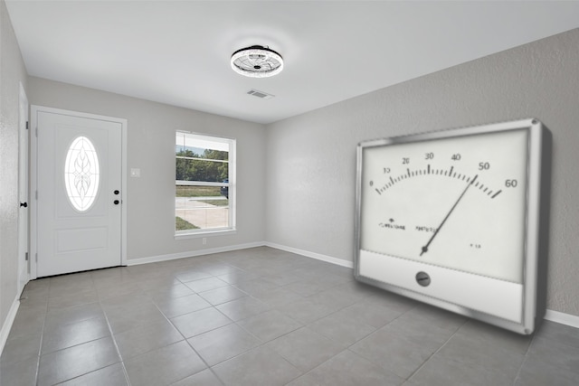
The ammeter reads 50 A
